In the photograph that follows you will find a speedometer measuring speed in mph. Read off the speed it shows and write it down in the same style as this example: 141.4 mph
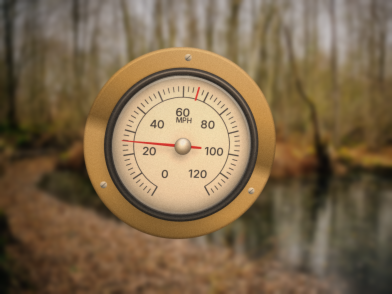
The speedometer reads 26 mph
